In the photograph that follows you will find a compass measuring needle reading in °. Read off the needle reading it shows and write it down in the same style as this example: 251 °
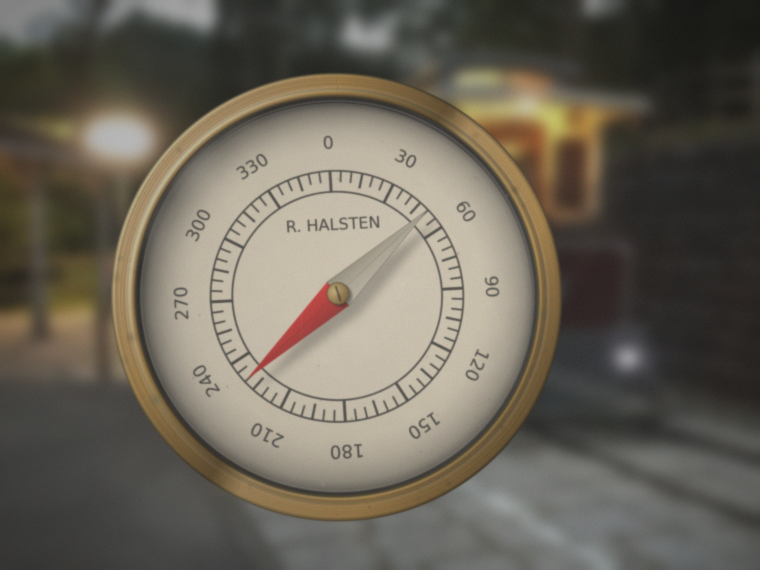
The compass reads 230 °
